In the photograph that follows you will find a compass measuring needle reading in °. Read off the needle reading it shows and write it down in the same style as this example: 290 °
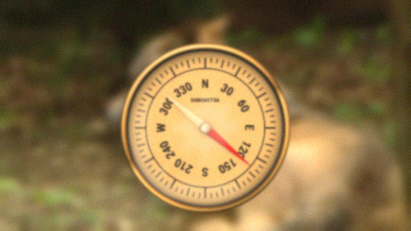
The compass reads 130 °
